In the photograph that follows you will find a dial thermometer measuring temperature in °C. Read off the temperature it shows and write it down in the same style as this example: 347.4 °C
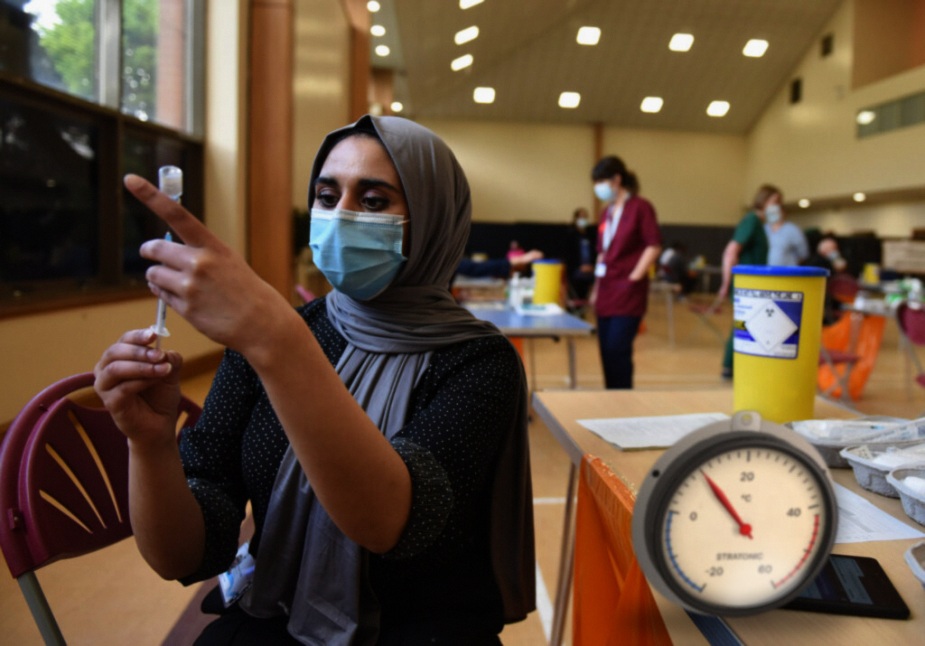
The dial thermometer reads 10 °C
